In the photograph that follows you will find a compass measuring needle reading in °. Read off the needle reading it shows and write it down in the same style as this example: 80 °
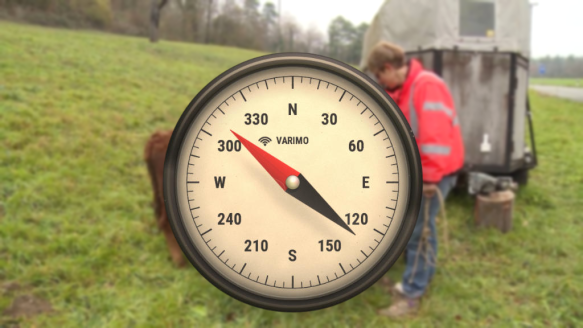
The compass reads 310 °
